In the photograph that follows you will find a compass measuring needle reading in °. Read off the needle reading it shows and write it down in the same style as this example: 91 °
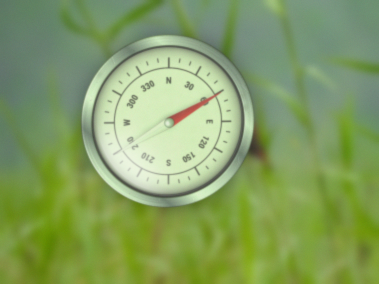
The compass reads 60 °
